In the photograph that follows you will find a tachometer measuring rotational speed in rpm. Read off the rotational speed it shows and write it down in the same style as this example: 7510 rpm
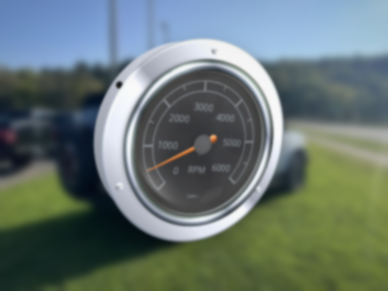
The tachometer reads 500 rpm
